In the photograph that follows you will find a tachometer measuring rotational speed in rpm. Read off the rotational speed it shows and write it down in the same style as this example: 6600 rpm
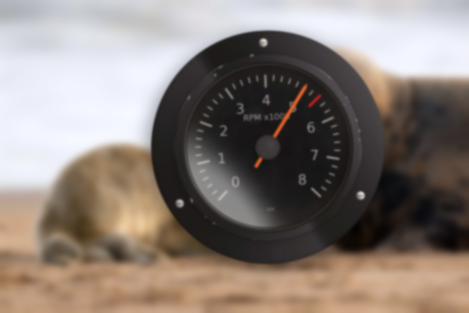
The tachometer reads 5000 rpm
